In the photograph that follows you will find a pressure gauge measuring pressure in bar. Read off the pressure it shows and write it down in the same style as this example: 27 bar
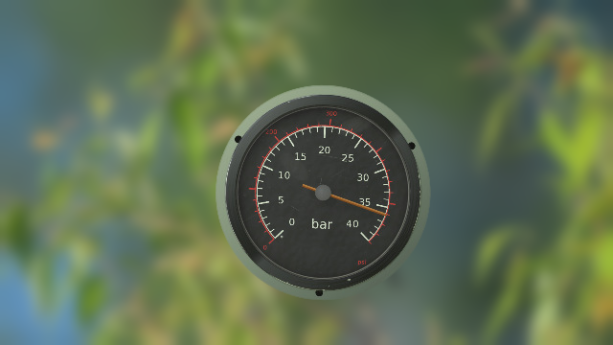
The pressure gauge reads 36 bar
